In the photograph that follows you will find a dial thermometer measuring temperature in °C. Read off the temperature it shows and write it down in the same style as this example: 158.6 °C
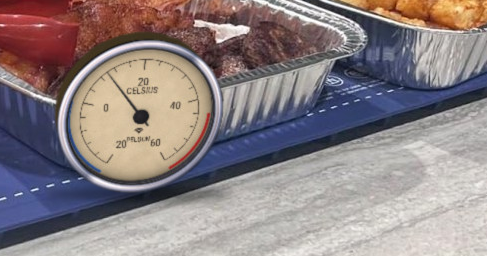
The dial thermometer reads 10 °C
